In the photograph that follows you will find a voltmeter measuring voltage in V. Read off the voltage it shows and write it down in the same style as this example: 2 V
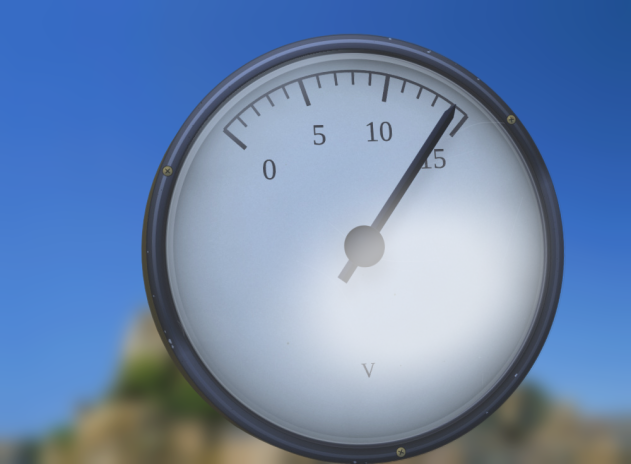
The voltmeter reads 14 V
